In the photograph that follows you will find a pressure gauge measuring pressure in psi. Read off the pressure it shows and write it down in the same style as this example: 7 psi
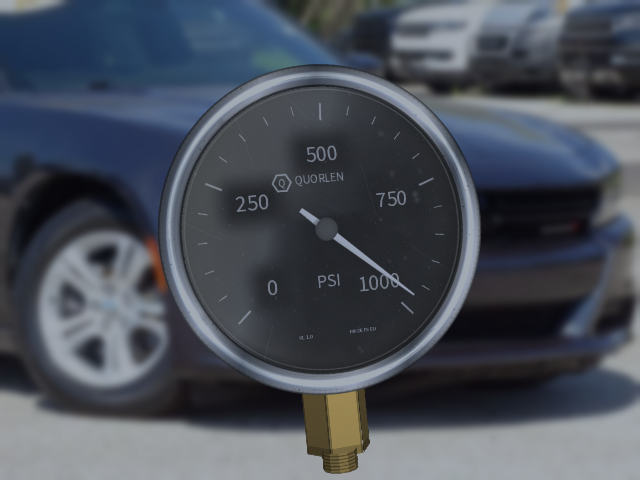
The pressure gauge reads 975 psi
